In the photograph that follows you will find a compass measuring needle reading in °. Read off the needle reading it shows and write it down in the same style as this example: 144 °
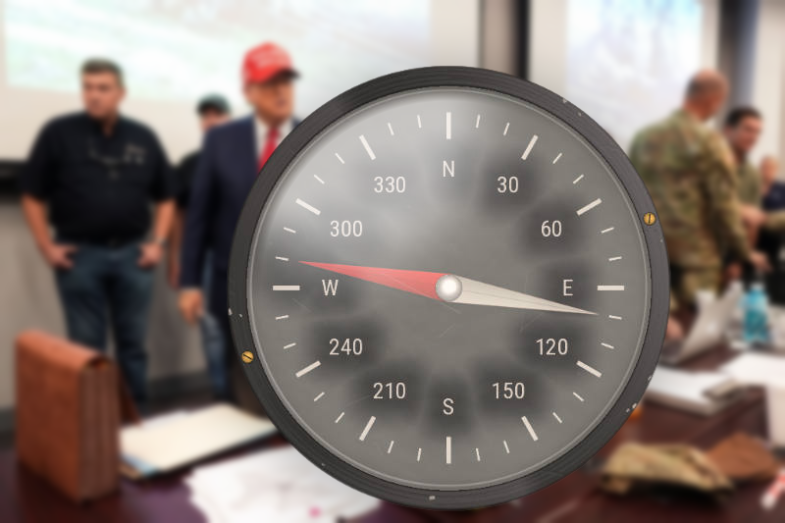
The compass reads 280 °
